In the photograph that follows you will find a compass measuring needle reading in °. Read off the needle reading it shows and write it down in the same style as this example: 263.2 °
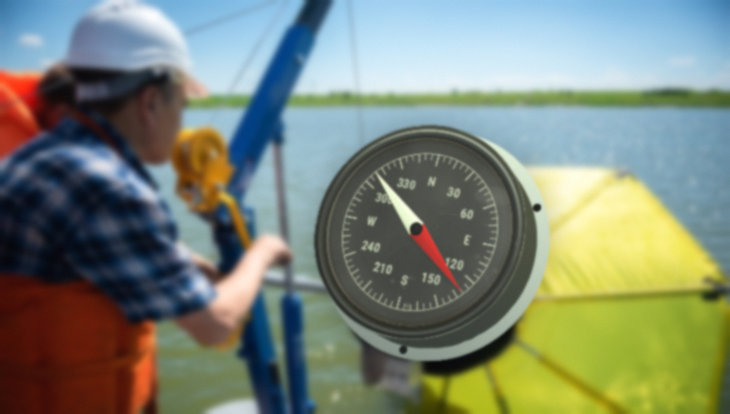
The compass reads 130 °
